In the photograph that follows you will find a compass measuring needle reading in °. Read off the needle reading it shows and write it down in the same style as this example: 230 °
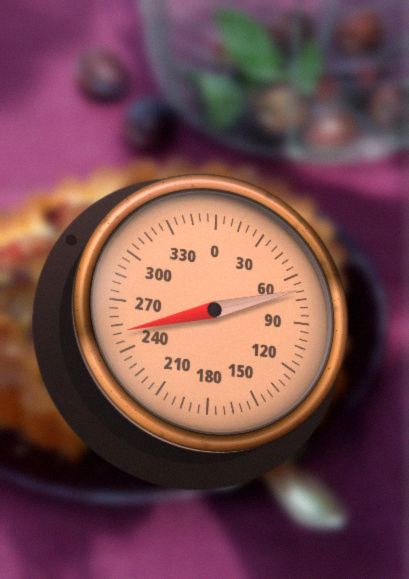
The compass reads 250 °
